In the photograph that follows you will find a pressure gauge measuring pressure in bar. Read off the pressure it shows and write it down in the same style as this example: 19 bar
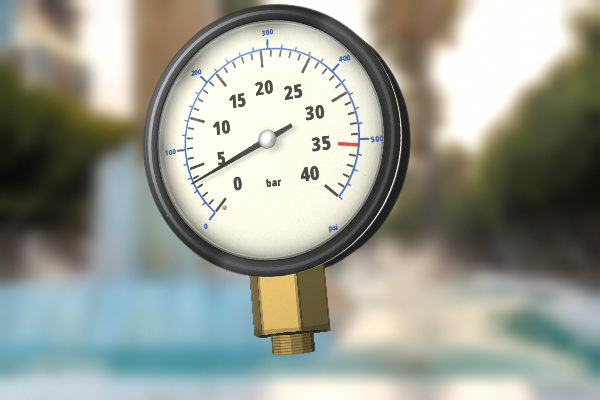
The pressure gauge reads 3.5 bar
